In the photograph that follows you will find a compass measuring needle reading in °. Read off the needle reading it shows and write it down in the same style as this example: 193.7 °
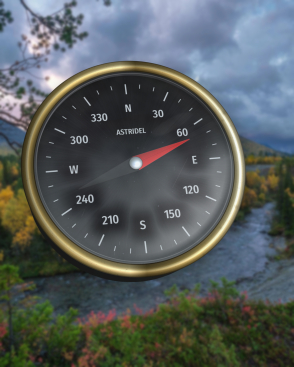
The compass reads 70 °
